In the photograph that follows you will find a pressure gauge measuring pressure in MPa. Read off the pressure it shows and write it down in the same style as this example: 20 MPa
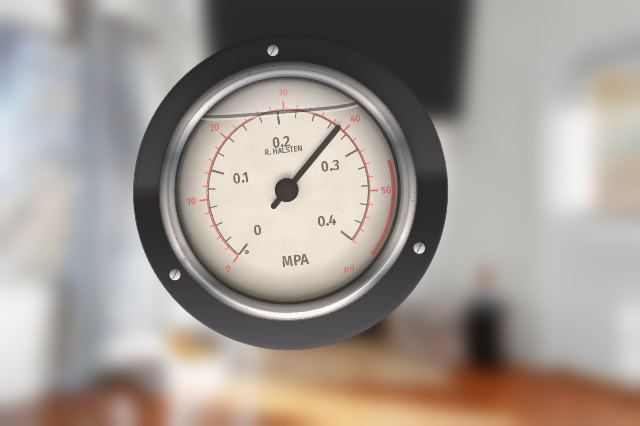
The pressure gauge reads 0.27 MPa
